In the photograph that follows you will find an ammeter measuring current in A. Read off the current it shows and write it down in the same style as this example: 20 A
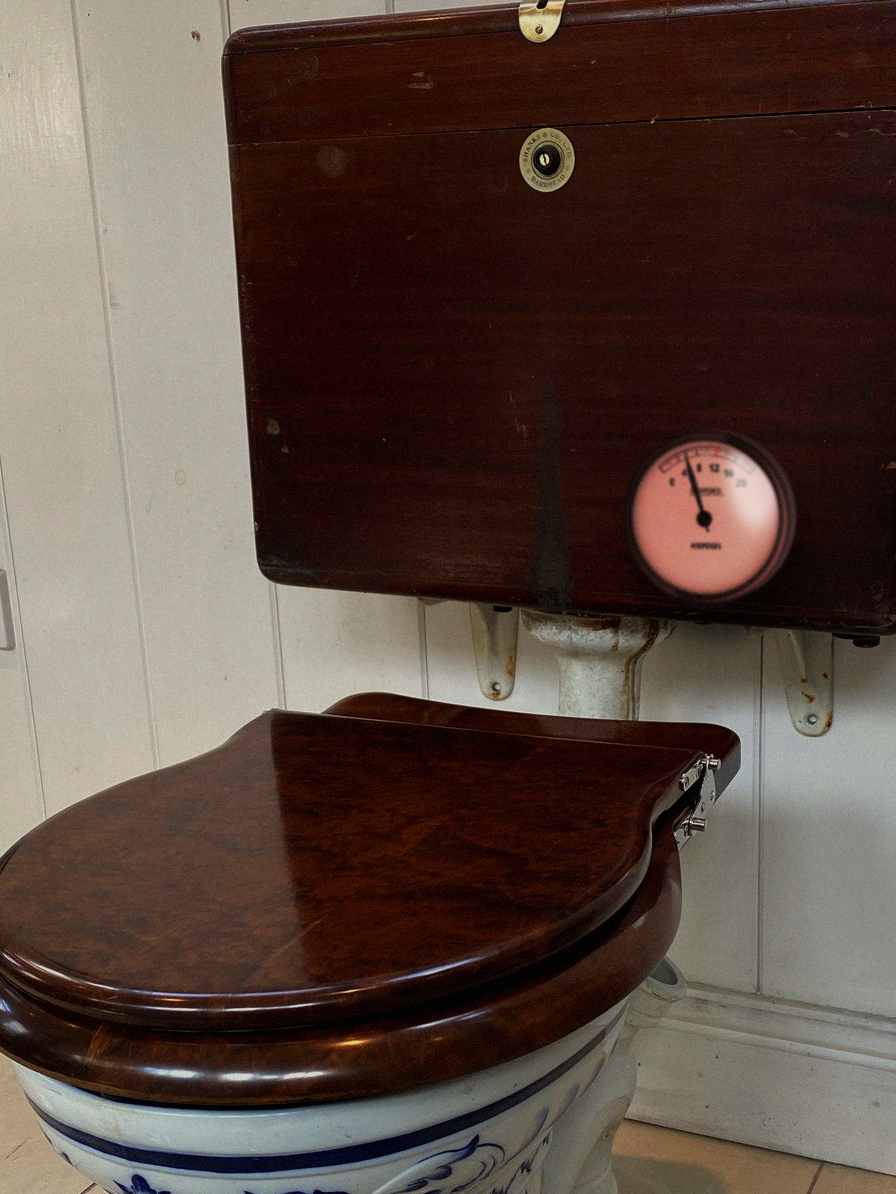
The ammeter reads 6 A
